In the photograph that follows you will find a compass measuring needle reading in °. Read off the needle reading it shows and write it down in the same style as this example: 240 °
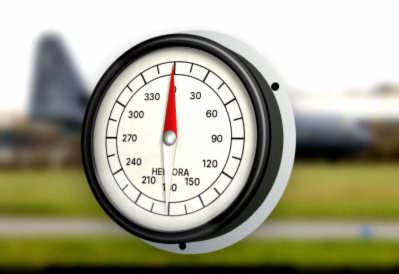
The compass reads 0 °
